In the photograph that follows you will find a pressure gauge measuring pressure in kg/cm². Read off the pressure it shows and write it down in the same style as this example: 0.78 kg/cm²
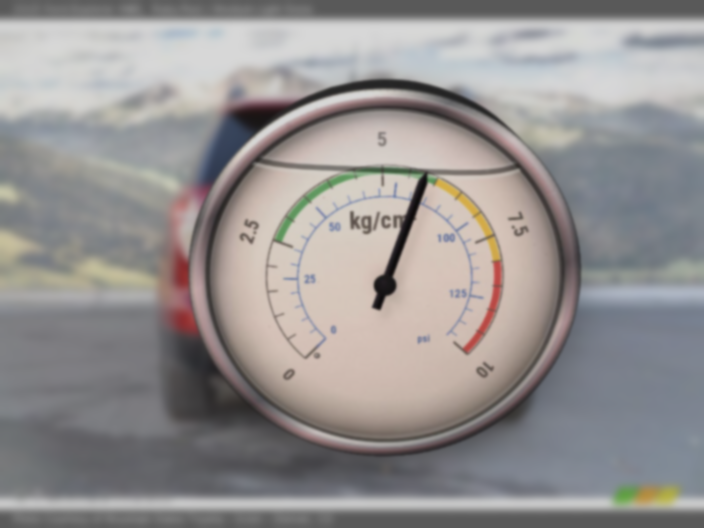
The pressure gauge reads 5.75 kg/cm²
